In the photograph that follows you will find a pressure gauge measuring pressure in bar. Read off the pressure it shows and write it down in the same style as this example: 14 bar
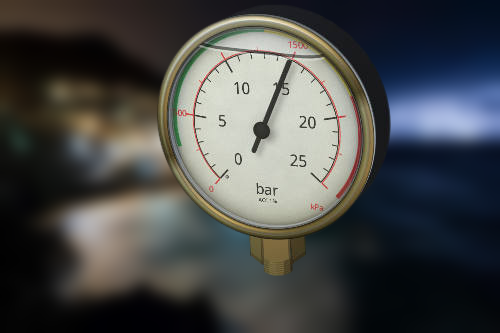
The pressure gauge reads 15 bar
